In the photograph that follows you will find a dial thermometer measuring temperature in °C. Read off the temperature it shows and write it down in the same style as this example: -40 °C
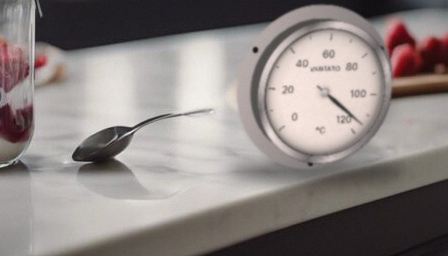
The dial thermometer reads 115 °C
